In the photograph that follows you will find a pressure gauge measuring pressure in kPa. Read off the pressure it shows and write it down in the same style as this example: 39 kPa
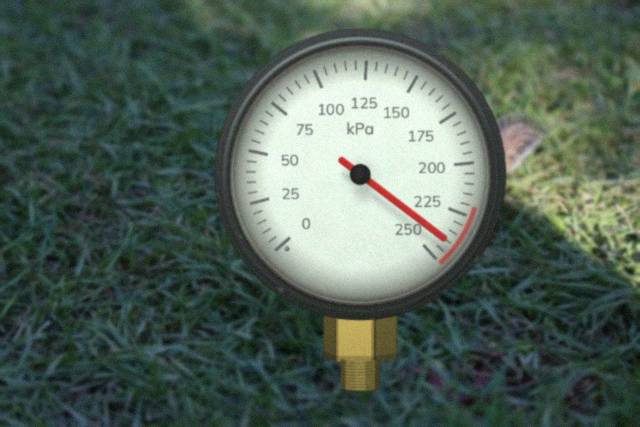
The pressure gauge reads 240 kPa
